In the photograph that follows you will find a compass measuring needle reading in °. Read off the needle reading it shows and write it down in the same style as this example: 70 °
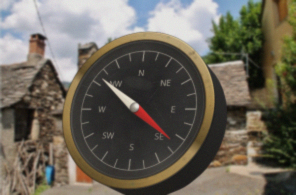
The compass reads 127.5 °
